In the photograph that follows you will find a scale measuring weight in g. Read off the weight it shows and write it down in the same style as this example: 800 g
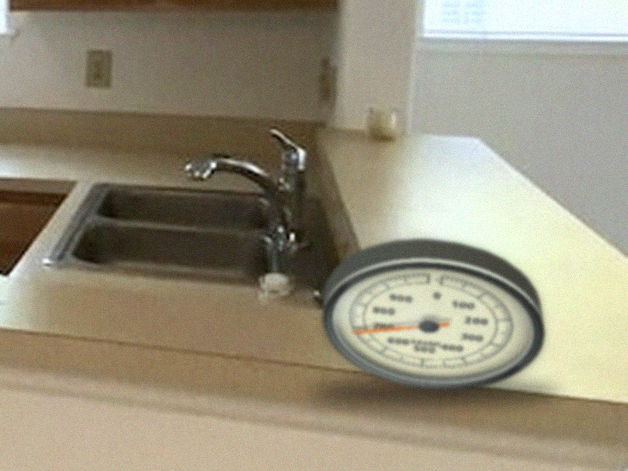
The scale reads 700 g
